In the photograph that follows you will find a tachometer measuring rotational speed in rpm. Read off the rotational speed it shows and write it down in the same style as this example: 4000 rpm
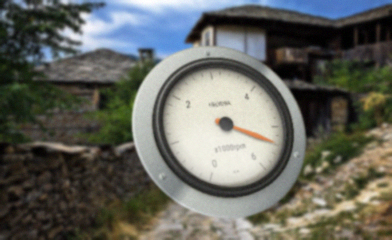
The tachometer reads 5400 rpm
